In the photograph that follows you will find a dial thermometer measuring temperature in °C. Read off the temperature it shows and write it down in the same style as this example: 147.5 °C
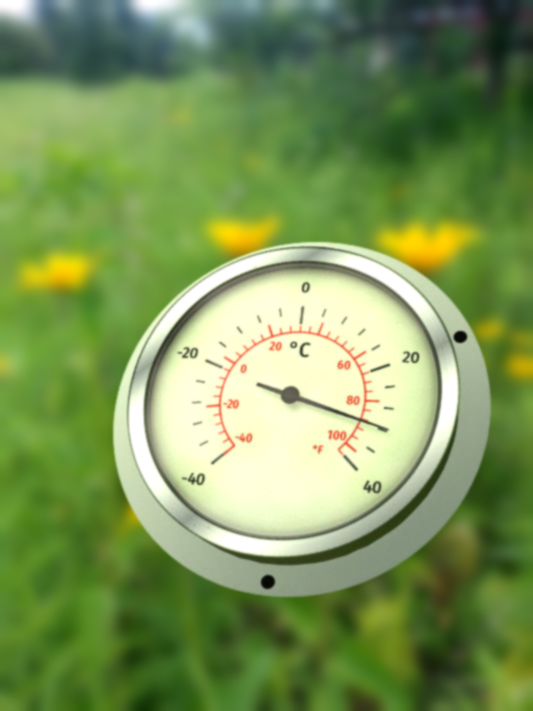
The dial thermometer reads 32 °C
